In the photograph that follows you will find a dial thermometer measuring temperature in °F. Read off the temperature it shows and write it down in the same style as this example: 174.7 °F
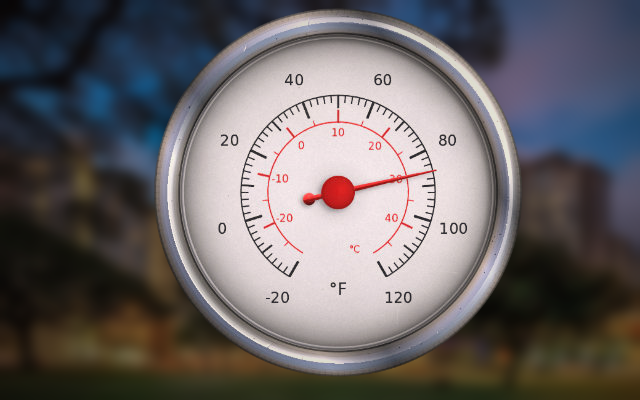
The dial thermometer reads 86 °F
